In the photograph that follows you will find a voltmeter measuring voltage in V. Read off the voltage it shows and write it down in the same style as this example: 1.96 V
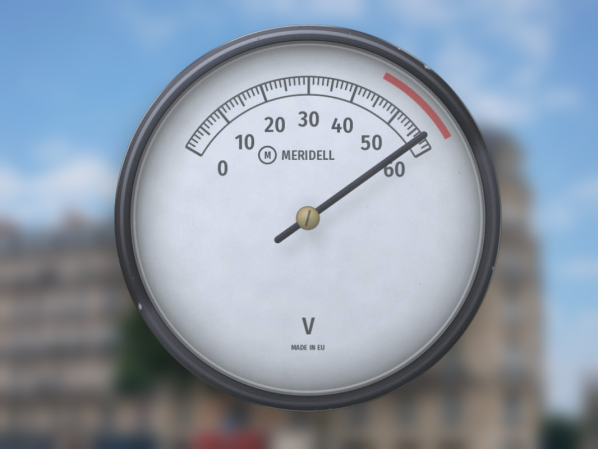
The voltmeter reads 57 V
